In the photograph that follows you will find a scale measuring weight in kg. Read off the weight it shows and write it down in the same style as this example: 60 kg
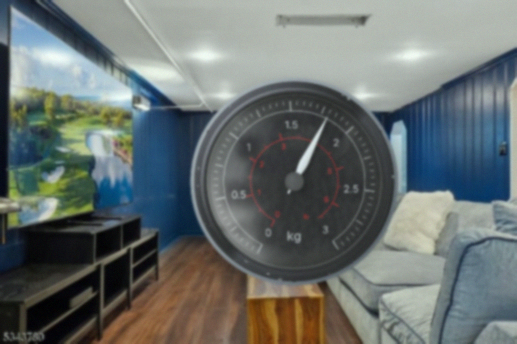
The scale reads 1.8 kg
